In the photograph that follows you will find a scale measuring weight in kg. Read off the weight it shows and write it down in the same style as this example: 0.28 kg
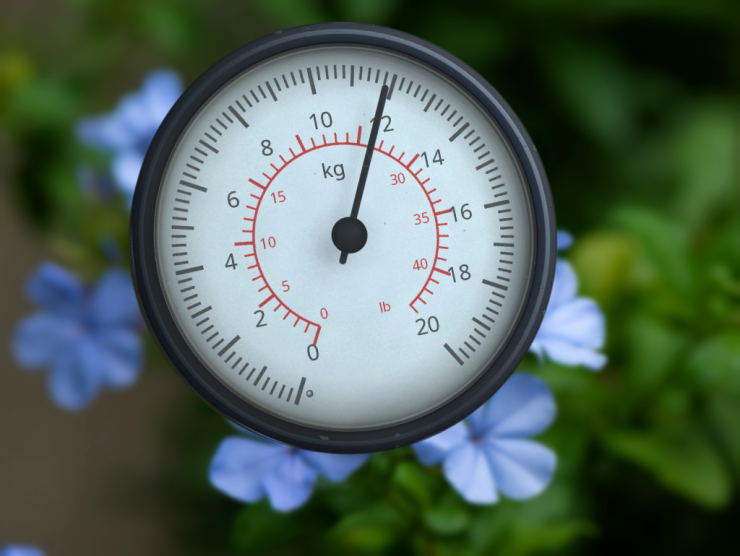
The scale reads 11.8 kg
